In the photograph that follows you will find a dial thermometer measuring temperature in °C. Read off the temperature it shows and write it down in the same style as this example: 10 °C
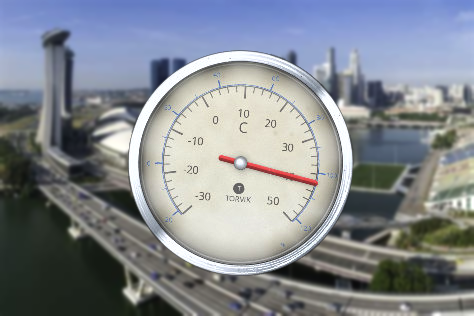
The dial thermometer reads 40 °C
